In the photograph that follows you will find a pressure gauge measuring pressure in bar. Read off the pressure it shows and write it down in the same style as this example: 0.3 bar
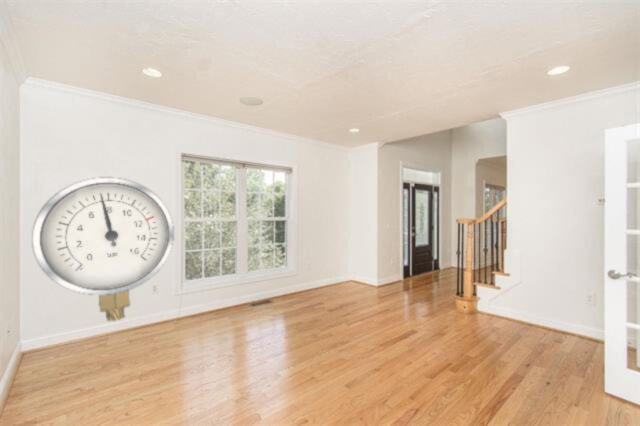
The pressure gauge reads 7.5 bar
